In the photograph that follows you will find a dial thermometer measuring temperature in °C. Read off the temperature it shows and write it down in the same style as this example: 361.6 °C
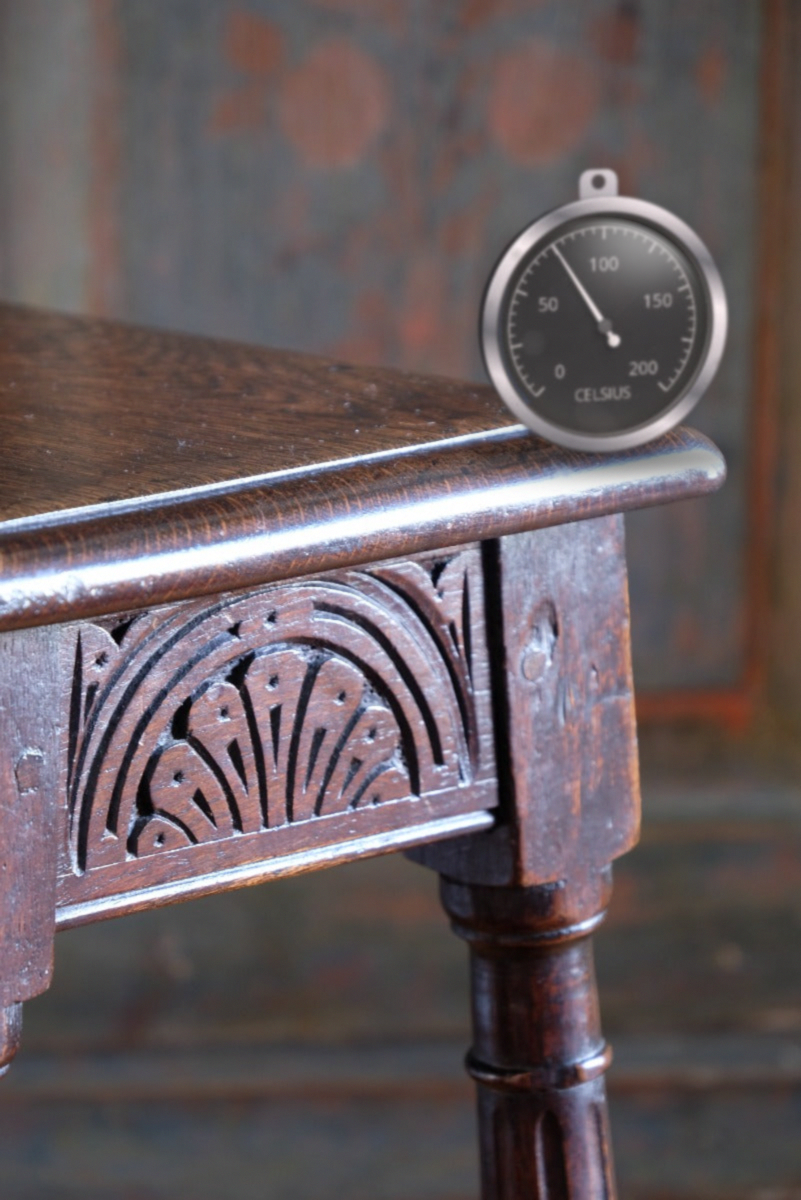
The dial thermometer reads 75 °C
